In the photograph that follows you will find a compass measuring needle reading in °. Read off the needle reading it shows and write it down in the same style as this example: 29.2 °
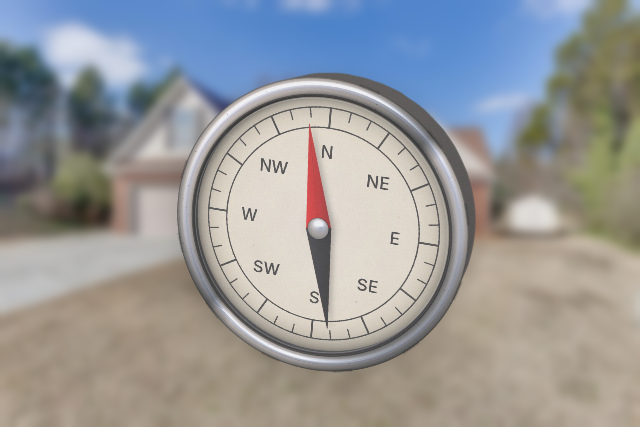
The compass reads 350 °
